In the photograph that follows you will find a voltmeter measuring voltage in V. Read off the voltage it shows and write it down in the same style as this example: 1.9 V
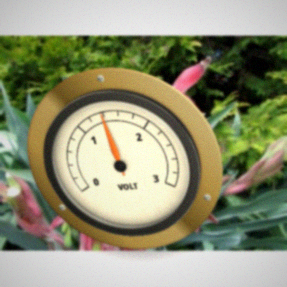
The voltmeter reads 1.4 V
